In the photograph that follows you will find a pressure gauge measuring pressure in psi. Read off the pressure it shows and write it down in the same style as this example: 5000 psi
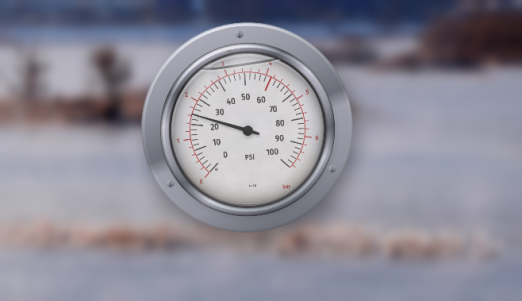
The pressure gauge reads 24 psi
